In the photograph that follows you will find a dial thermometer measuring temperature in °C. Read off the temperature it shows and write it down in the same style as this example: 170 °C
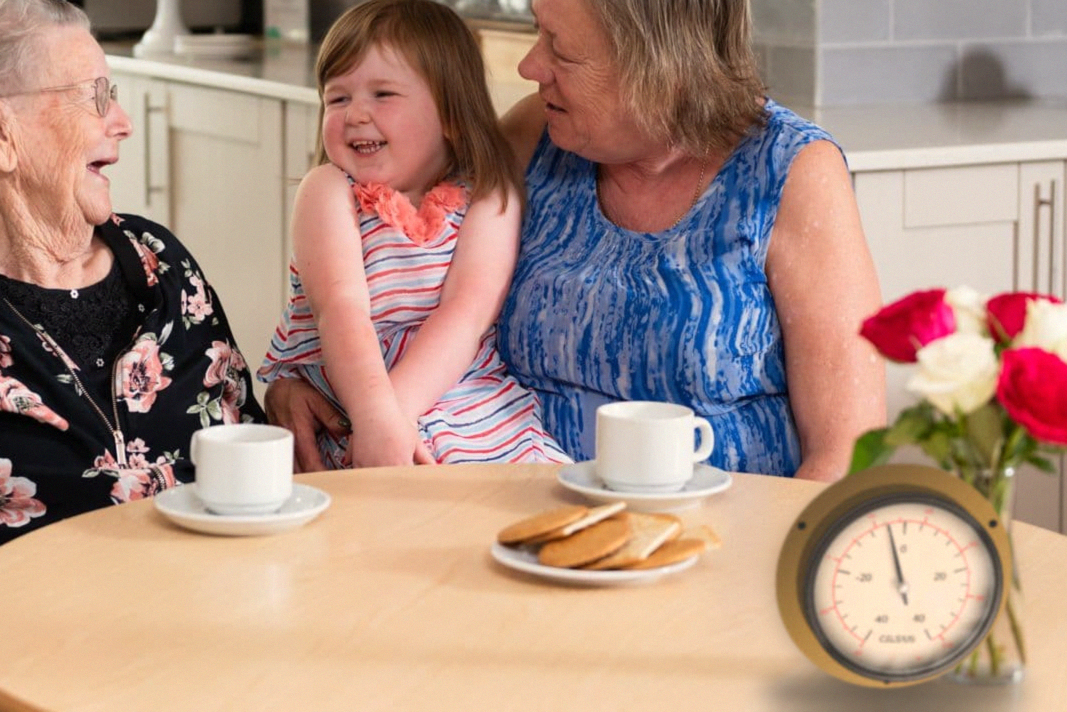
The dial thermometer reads -4 °C
